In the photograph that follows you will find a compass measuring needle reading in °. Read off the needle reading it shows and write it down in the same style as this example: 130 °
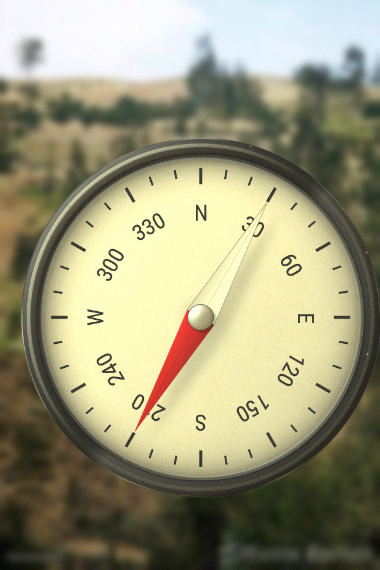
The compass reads 210 °
